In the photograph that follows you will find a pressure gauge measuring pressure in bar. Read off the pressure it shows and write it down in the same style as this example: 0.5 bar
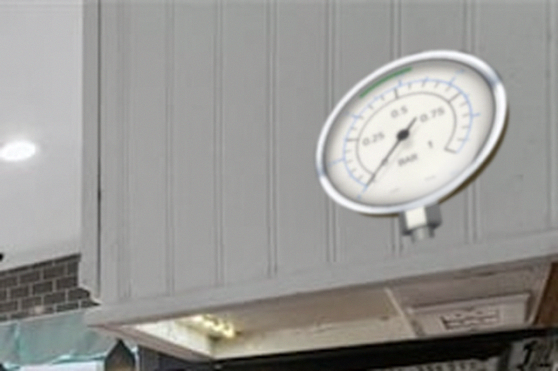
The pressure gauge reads 0 bar
